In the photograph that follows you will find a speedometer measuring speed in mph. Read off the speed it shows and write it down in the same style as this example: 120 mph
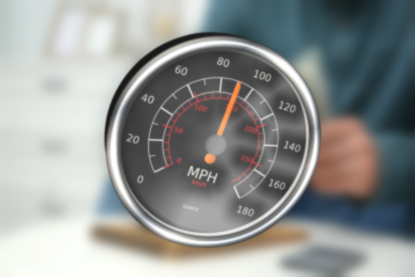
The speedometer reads 90 mph
